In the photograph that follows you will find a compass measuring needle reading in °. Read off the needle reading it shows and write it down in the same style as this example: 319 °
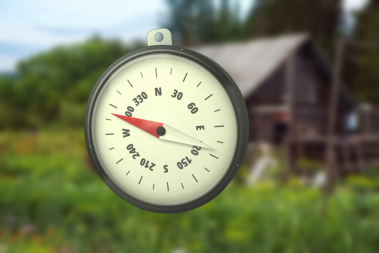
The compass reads 292.5 °
